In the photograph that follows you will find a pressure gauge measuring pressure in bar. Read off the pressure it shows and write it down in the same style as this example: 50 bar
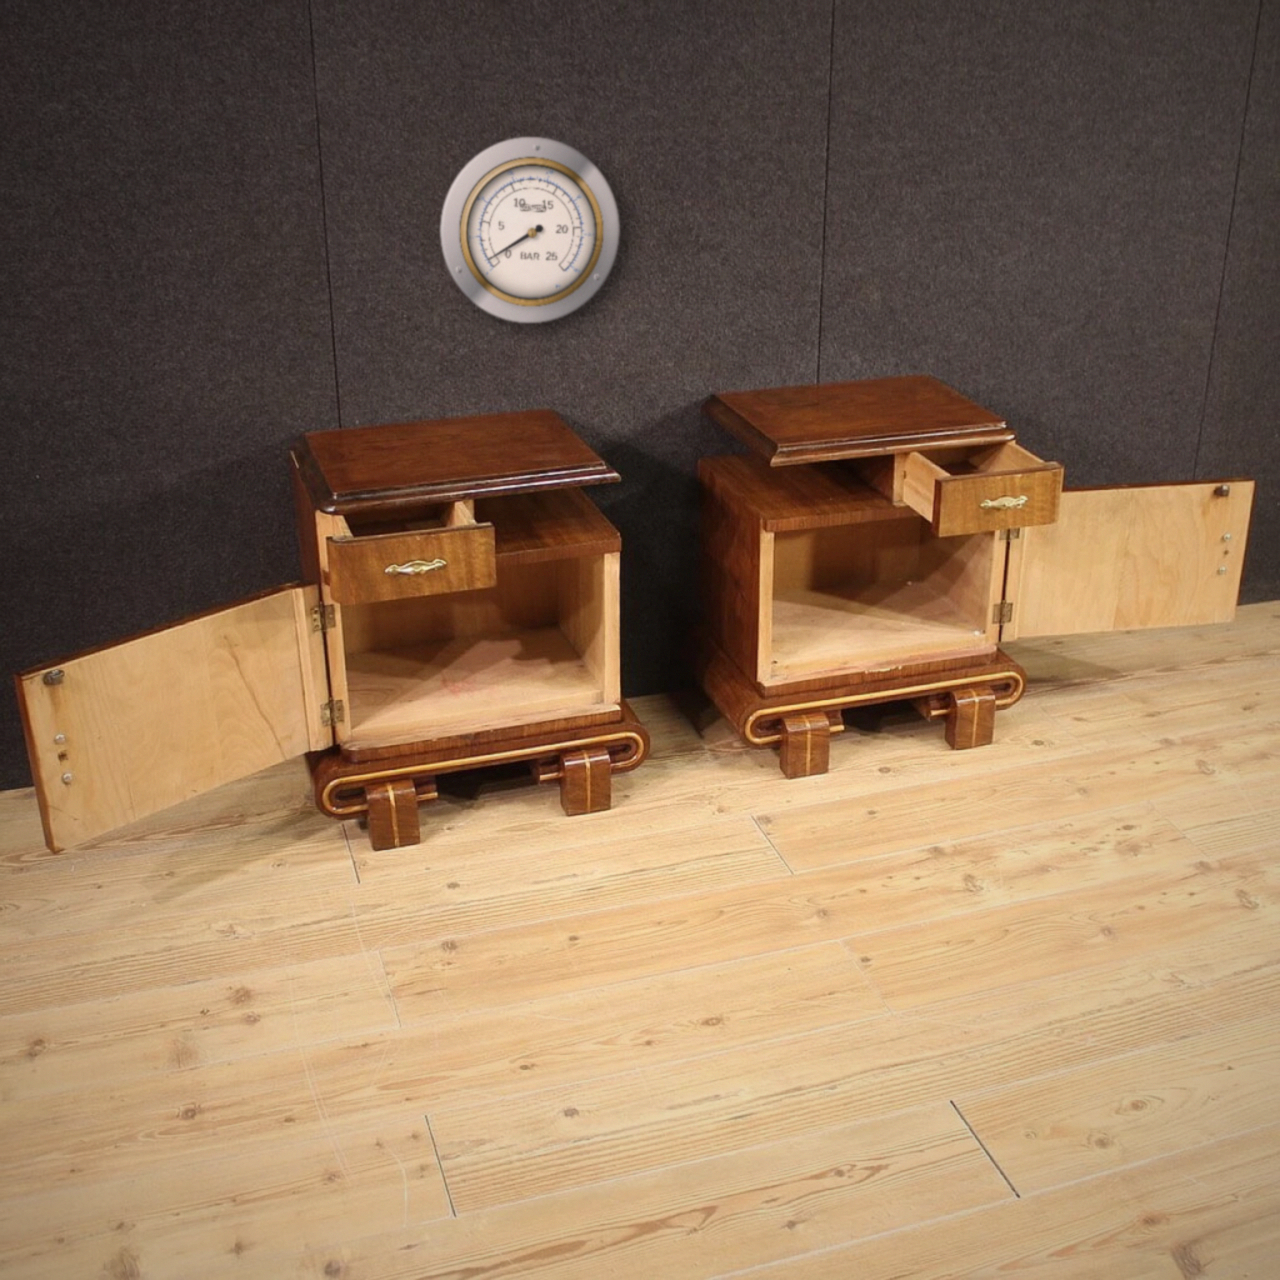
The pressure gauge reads 1 bar
